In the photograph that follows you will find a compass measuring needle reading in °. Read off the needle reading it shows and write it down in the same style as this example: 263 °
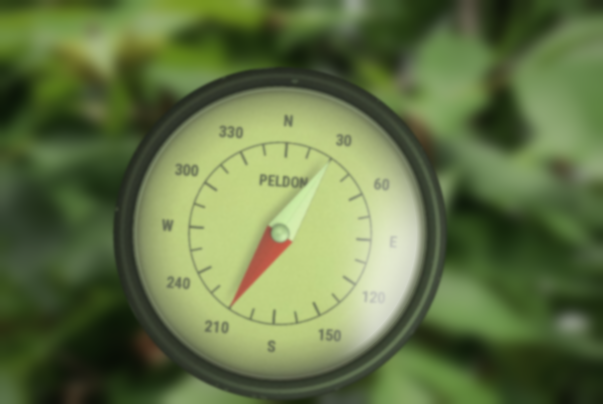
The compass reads 210 °
